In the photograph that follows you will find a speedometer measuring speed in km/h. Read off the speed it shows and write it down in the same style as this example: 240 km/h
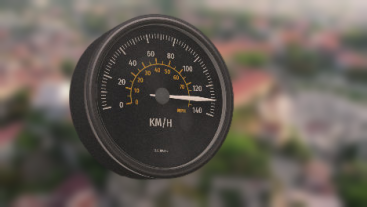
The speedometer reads 130 km/h
